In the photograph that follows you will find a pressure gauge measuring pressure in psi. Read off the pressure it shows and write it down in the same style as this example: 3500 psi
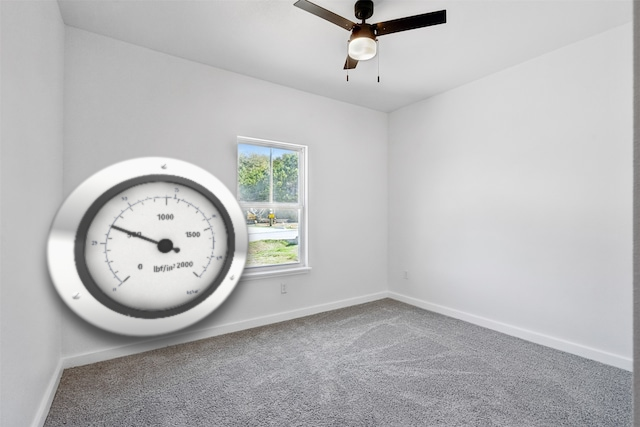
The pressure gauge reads 500 psi
